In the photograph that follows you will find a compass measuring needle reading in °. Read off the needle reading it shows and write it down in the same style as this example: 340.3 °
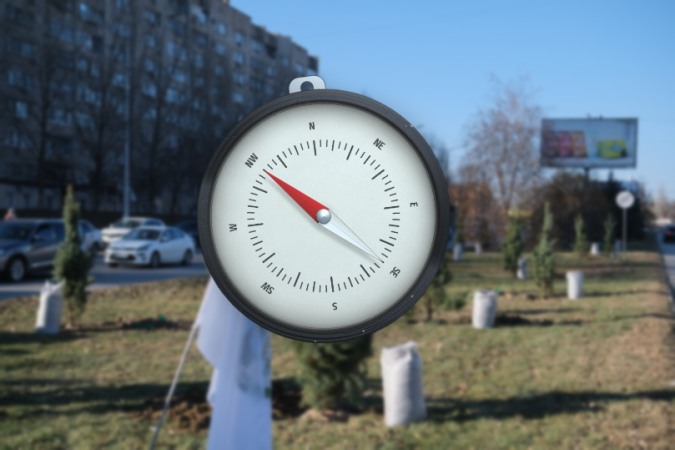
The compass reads 315 °
